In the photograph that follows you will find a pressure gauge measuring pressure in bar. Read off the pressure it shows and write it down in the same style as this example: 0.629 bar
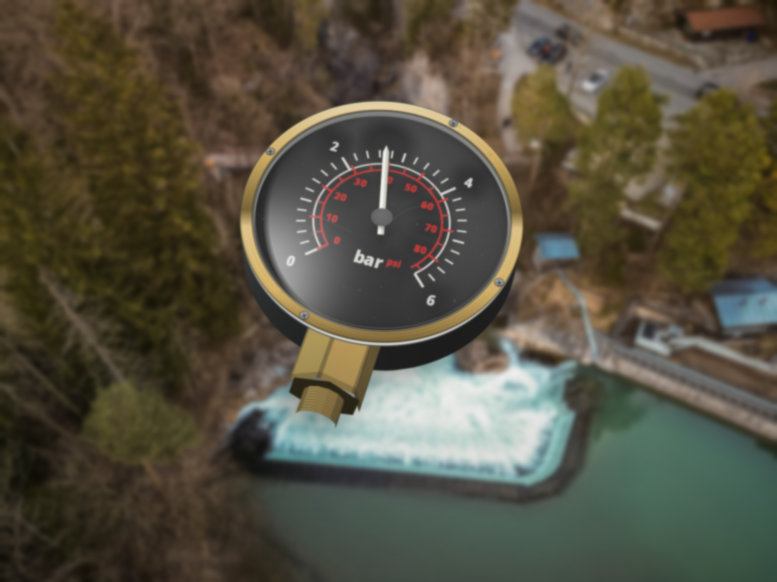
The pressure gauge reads 2.7 bar
